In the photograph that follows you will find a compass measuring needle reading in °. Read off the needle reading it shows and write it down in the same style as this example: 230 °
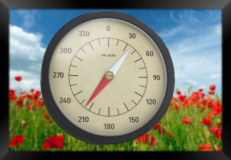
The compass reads 217.5 °
